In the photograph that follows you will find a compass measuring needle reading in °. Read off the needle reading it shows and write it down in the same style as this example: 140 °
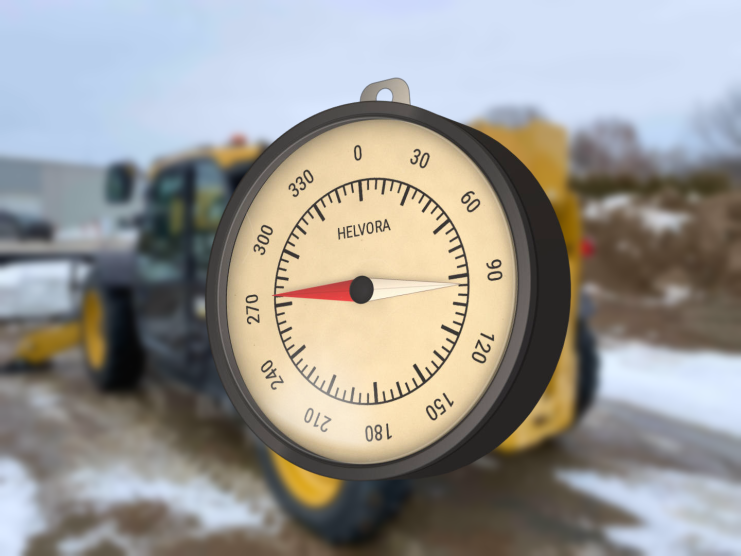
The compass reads 275 °
